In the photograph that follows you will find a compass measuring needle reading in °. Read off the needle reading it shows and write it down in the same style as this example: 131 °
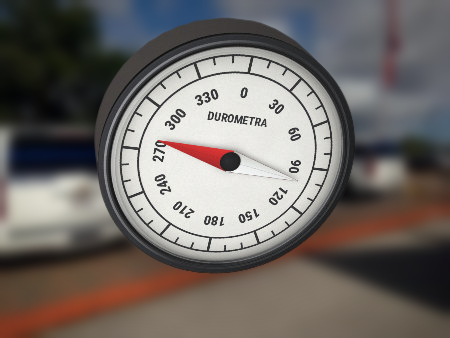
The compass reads 280 °
